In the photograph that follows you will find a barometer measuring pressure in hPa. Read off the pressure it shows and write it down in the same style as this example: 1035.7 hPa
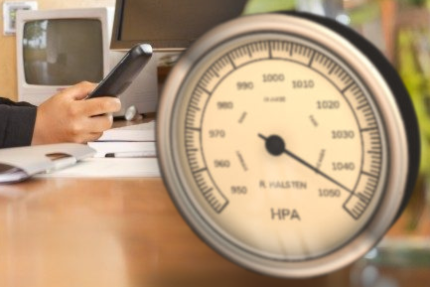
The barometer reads 1045 hPa
